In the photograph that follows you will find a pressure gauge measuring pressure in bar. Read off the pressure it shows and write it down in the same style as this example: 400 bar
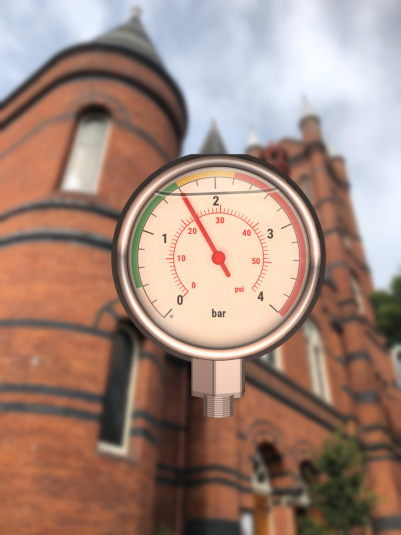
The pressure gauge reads 1.6 bar
